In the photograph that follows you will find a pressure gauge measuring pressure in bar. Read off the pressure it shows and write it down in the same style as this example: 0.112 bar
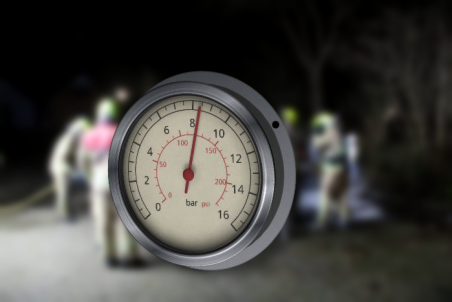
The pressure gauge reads 8.5 bar
